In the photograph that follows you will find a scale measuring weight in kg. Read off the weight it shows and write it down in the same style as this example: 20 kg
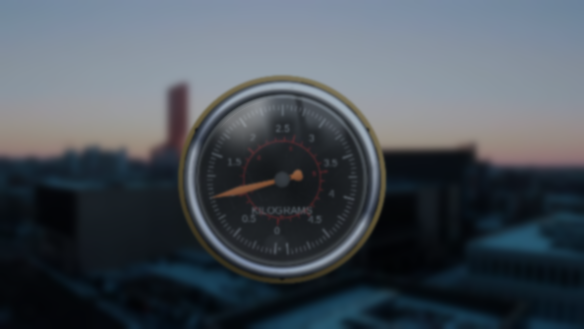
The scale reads 1 kg
